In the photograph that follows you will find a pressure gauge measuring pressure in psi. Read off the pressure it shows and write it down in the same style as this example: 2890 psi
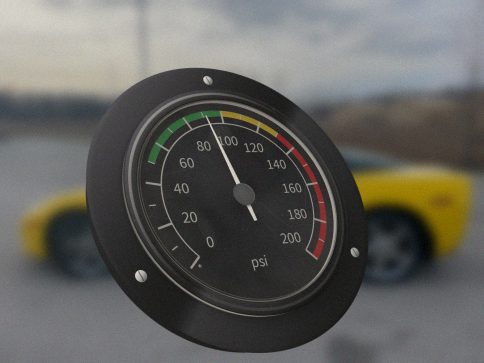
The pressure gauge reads 90 psi
